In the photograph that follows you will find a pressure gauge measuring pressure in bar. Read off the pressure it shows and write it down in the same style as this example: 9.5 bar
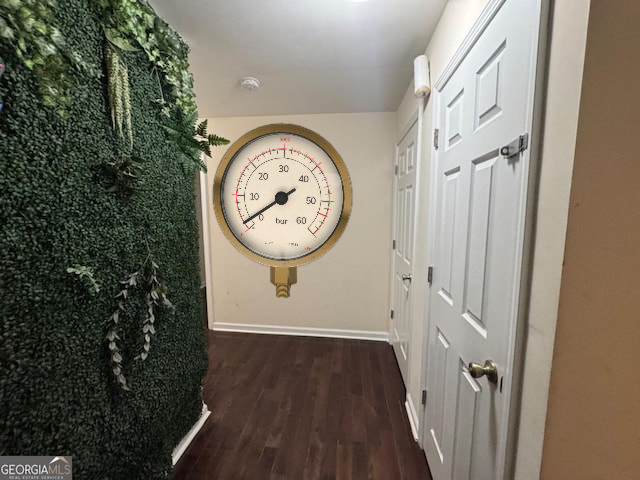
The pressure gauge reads 2 bar
